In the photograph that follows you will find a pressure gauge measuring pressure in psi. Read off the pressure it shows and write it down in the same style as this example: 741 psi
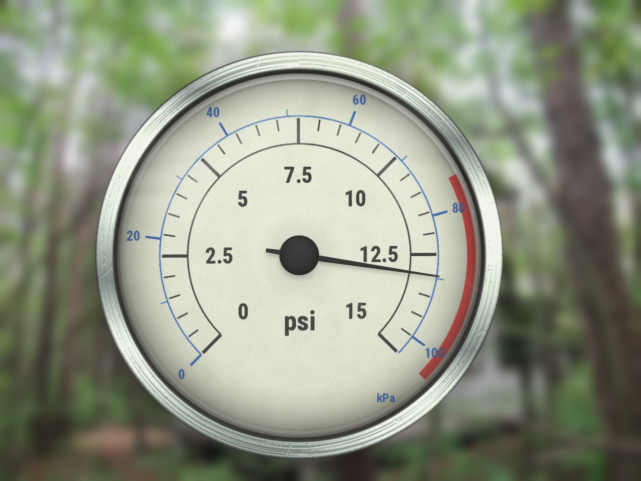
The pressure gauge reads 13 psi
